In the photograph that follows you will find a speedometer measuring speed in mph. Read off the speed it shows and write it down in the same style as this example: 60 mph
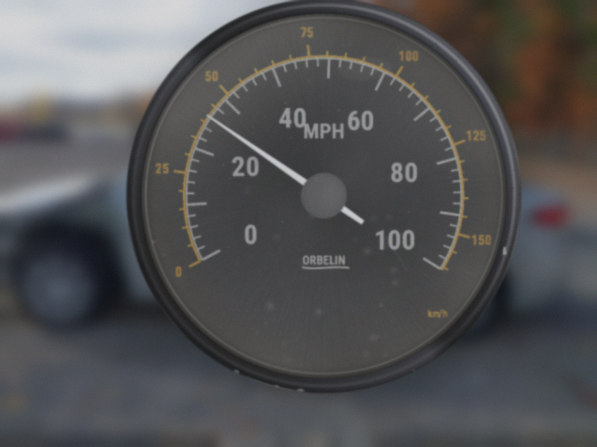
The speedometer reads 26 mph
